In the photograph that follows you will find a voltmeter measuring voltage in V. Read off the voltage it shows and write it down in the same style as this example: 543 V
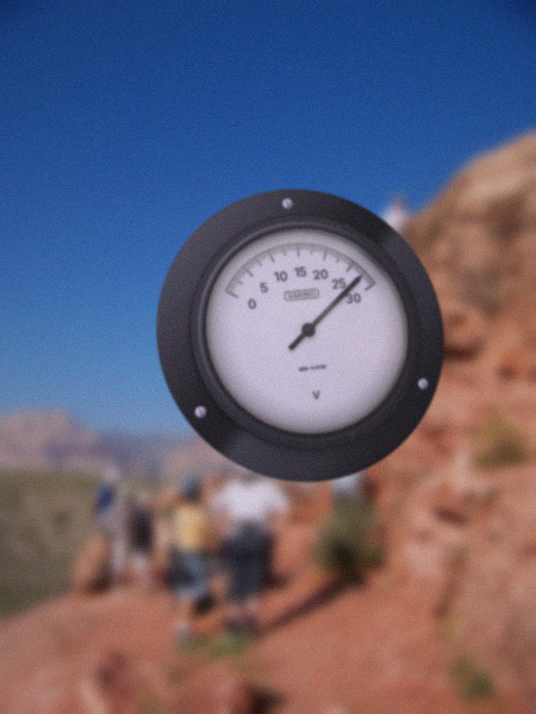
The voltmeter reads 27.5 V
